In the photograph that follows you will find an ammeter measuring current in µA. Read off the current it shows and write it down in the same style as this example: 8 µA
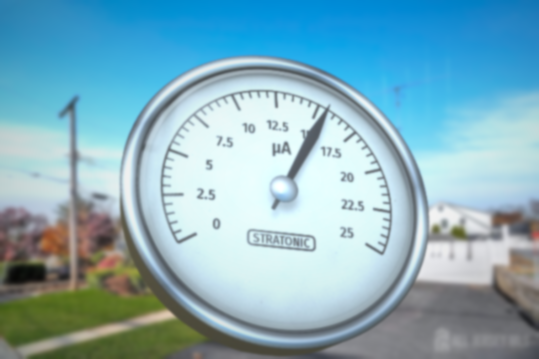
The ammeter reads 15.5 µA
